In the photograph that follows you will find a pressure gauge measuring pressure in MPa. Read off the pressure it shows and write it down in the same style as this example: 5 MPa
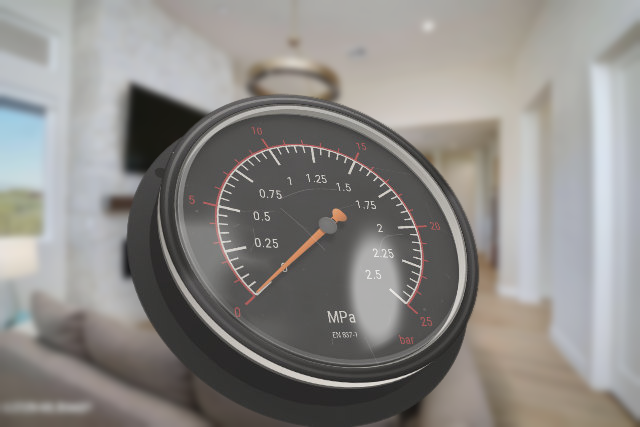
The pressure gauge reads 0 MPa
